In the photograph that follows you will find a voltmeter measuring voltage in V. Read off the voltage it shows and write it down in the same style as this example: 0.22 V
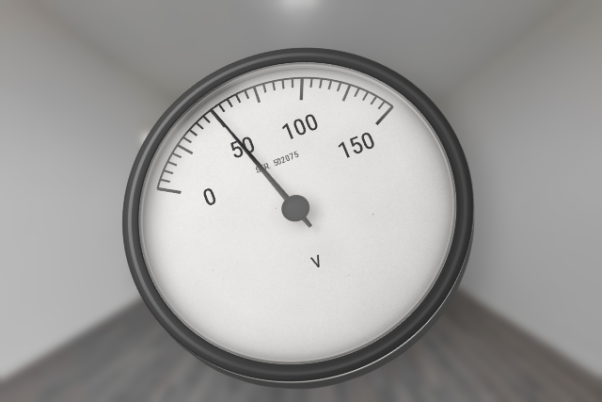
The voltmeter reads 50 V
